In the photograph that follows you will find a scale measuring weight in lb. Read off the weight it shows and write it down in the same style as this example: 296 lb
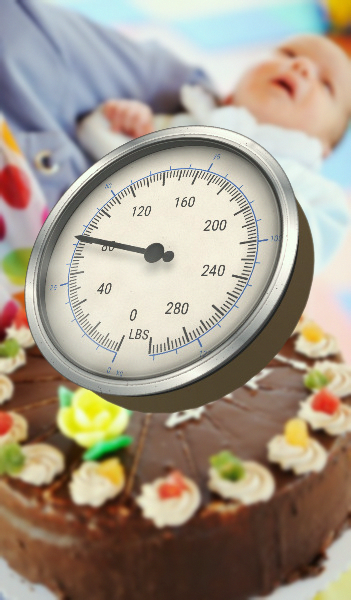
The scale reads 80 lb
